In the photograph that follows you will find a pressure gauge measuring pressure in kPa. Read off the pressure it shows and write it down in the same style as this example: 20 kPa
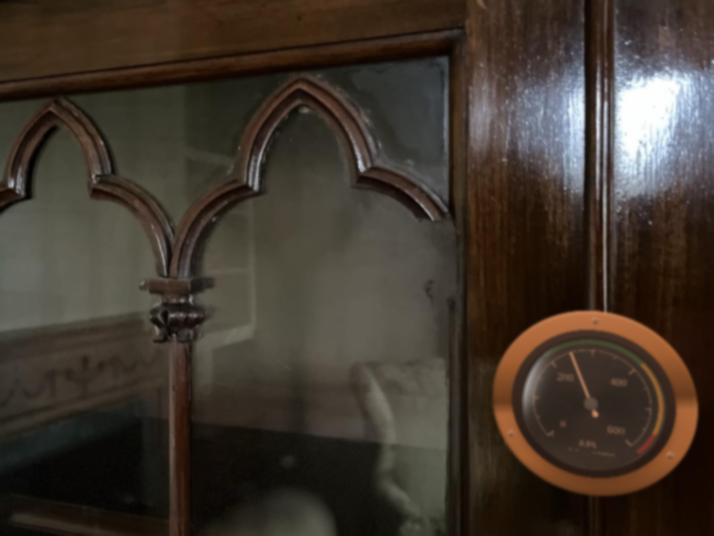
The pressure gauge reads 250 kPa
